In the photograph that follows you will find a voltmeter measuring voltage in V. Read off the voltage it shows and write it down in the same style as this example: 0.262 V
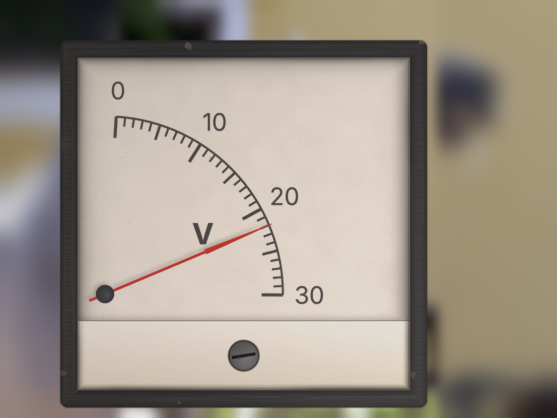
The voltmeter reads 22 V
